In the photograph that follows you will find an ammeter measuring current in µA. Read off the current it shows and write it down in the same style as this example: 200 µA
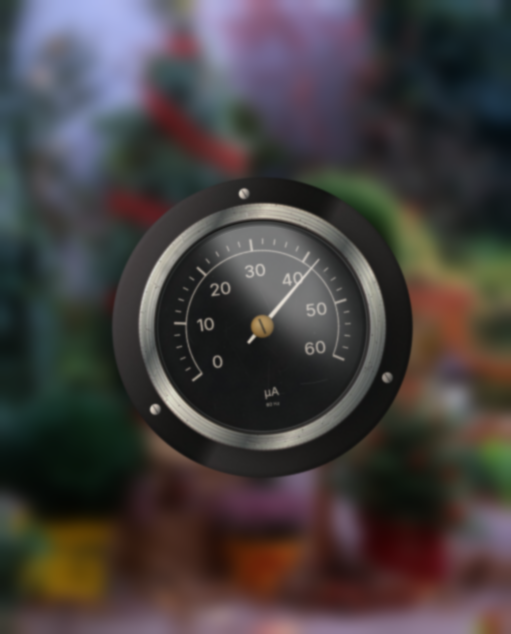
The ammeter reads 42 µA
